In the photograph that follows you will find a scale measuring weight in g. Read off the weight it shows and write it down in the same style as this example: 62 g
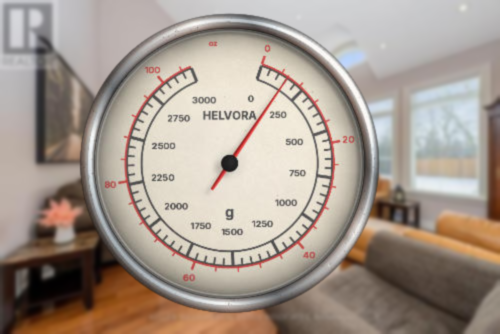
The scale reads 150 g
